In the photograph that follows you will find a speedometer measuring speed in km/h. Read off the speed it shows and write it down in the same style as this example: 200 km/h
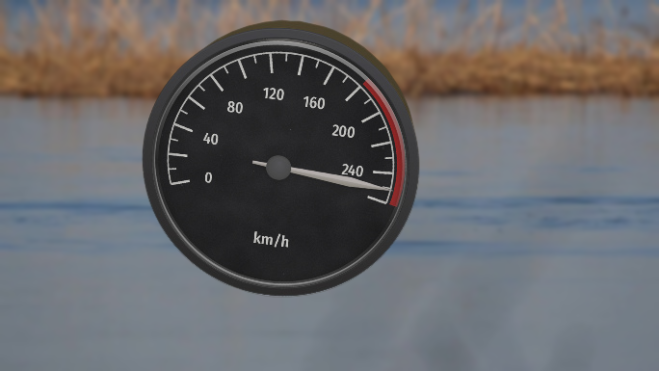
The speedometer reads 250 km/h
